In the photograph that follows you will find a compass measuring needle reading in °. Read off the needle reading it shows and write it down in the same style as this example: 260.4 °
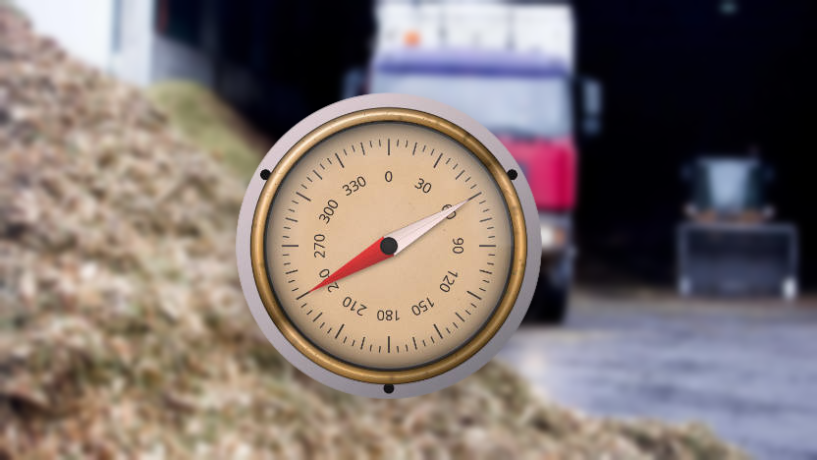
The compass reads 240 °
